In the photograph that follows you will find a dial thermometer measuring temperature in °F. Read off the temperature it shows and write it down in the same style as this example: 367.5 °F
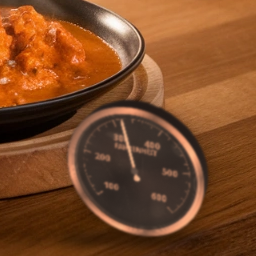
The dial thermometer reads 320 °F
